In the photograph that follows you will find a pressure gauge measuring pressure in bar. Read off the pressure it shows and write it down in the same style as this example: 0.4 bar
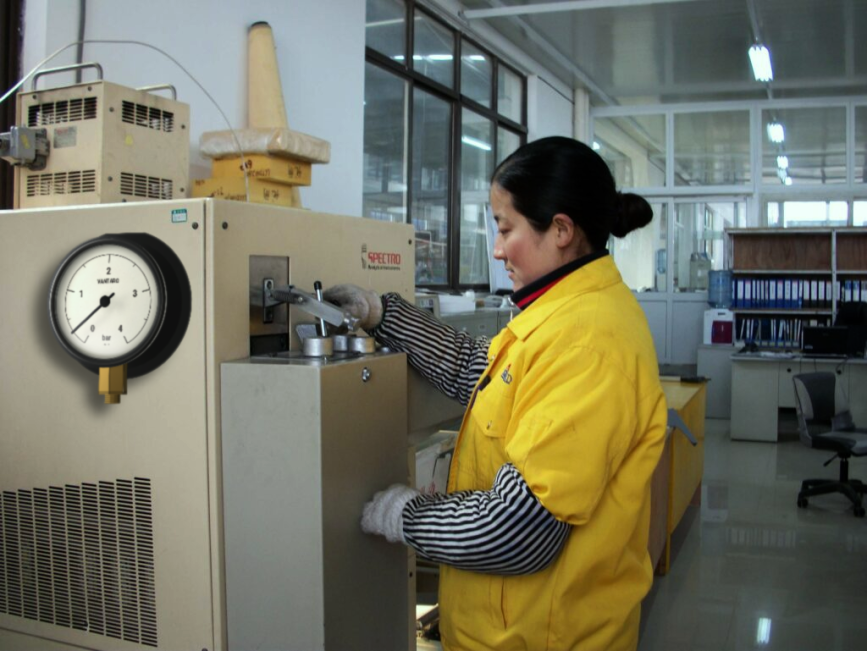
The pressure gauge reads 0.25 bar
